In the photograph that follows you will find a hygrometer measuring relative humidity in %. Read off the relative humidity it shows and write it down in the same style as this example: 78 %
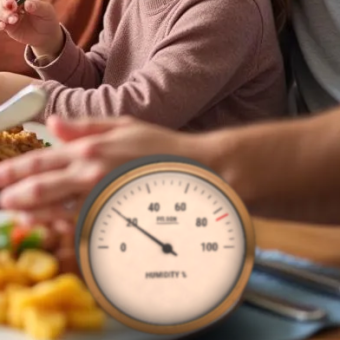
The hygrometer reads 20 %
